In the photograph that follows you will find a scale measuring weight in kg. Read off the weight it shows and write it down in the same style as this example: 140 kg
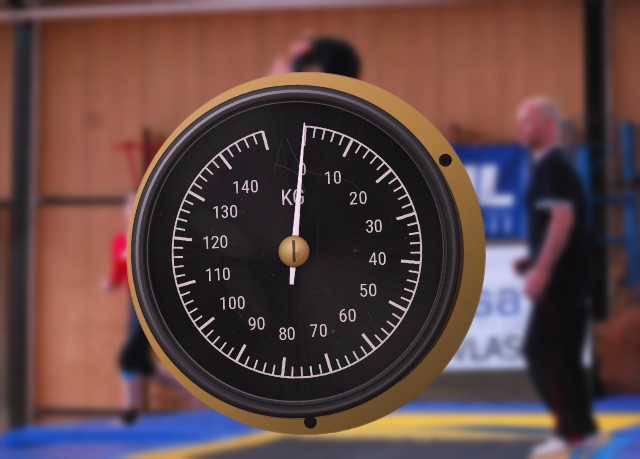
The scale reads 0 kg
